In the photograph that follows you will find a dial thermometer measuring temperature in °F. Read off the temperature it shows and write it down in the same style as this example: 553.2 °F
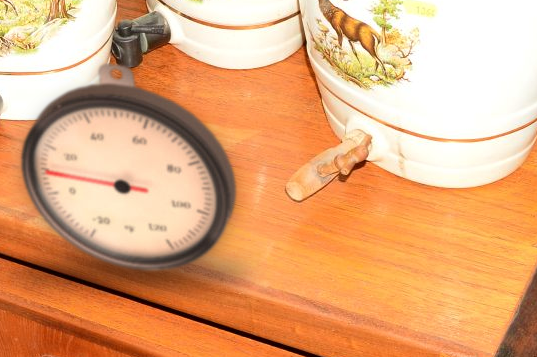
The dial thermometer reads 10 °F
